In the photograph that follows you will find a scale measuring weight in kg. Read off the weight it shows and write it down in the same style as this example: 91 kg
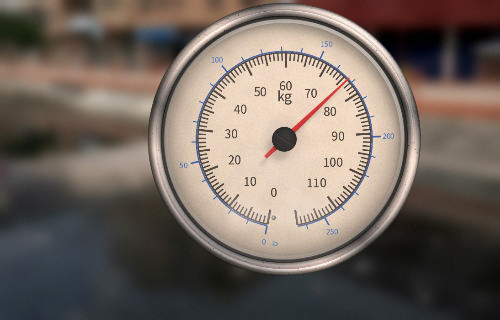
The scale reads 76 kg
